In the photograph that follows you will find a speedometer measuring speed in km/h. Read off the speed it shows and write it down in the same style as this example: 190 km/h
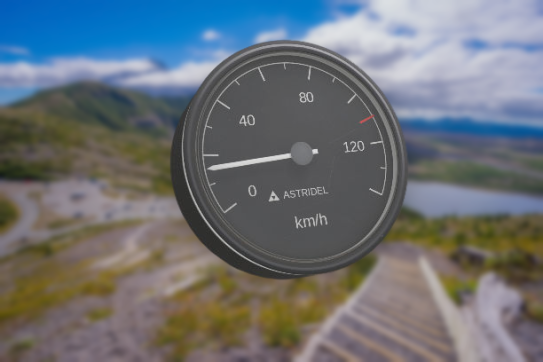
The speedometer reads 15 km/h
